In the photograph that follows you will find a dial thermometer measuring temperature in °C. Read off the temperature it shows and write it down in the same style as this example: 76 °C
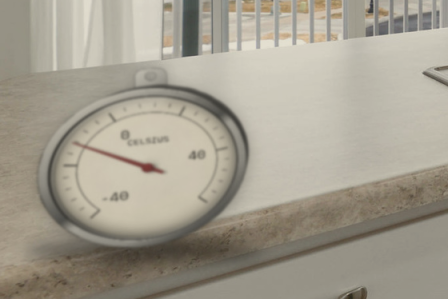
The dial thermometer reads -12 °C
